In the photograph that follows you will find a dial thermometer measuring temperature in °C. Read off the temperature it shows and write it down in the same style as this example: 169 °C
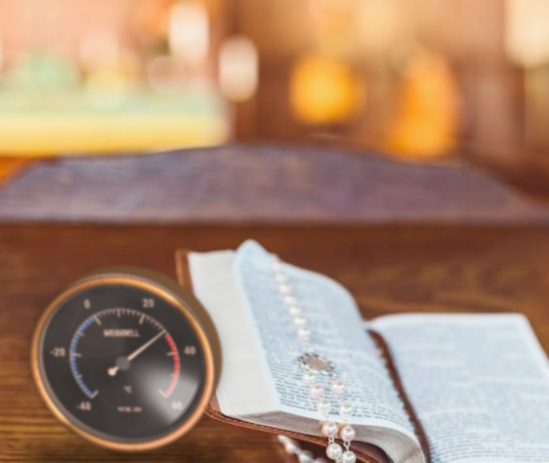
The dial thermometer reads 30 °C
